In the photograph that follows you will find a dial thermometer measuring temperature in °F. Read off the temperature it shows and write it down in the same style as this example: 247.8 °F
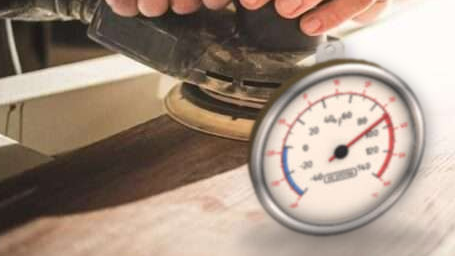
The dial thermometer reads 90 °F
